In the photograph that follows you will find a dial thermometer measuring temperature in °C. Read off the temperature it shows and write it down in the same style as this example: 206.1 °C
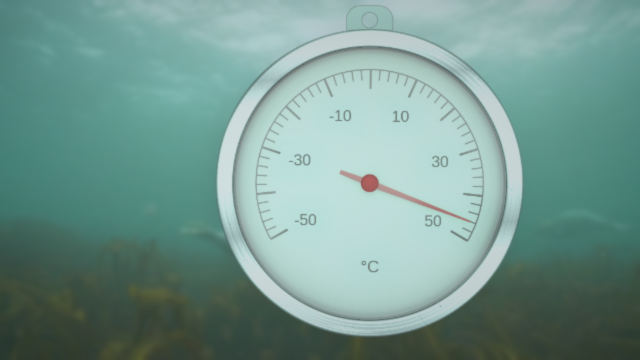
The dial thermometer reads 46 °C
